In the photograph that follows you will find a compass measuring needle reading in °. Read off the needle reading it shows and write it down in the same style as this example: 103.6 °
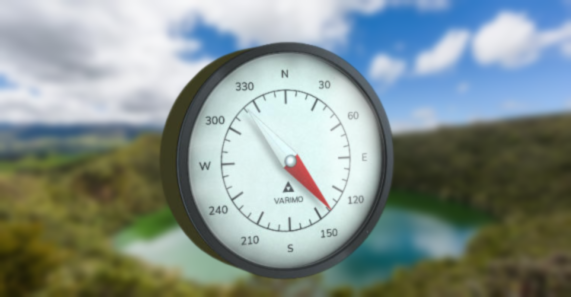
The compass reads 140 °
